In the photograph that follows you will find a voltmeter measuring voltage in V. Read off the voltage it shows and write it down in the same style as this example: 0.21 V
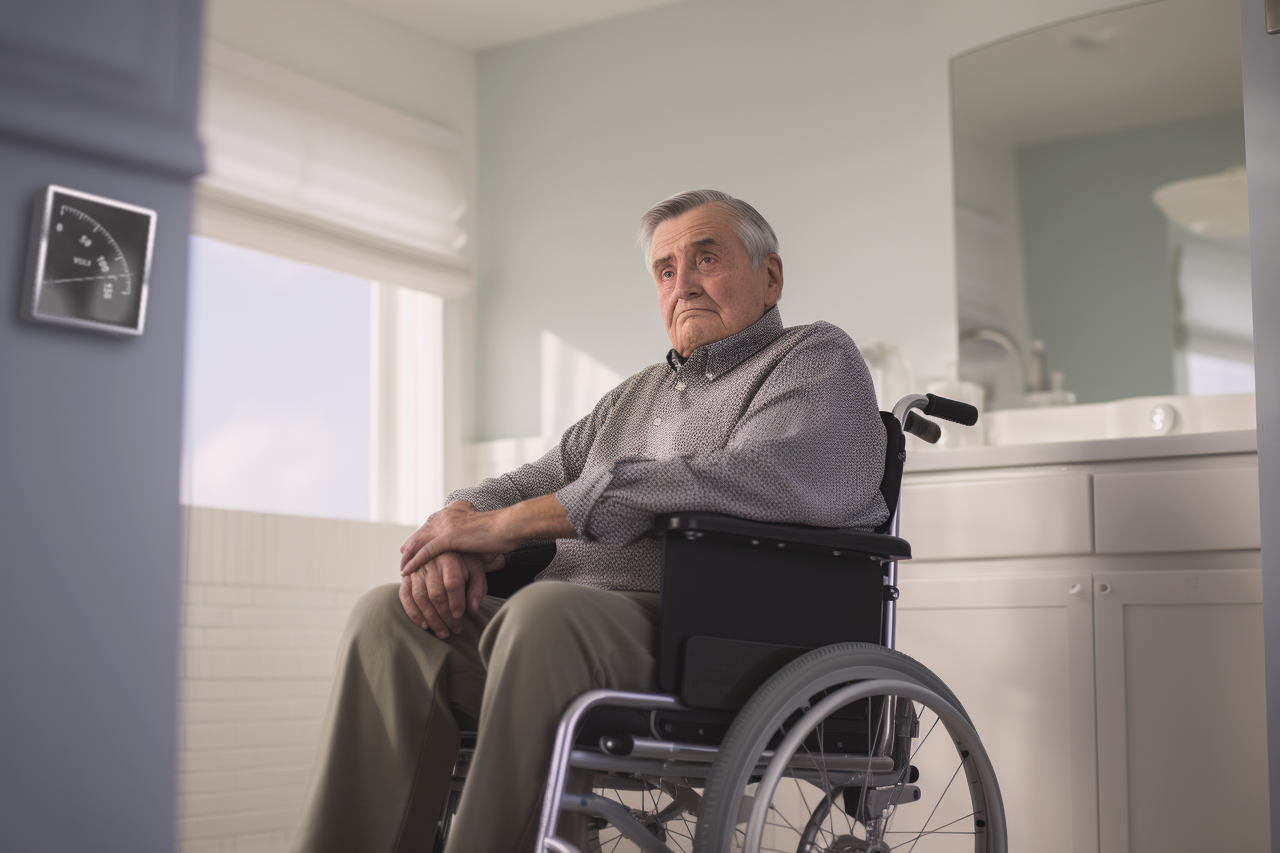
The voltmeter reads 125 V
